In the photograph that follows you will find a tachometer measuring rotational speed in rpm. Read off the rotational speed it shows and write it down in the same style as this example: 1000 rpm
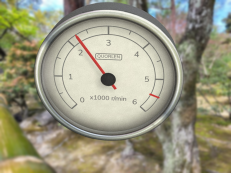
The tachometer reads 2250 rpm
